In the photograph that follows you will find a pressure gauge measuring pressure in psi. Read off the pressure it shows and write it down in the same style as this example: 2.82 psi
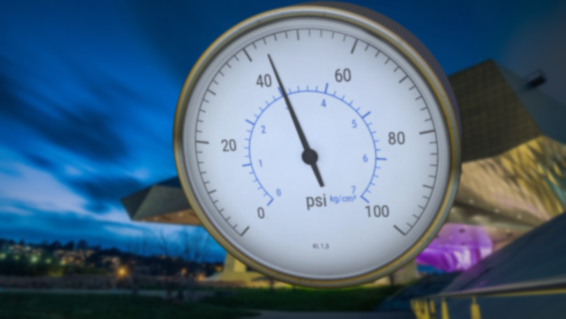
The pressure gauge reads 44 psi
